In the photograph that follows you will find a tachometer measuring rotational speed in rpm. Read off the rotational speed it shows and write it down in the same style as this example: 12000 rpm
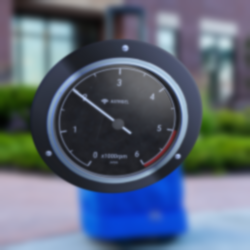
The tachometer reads 2000 rpm
